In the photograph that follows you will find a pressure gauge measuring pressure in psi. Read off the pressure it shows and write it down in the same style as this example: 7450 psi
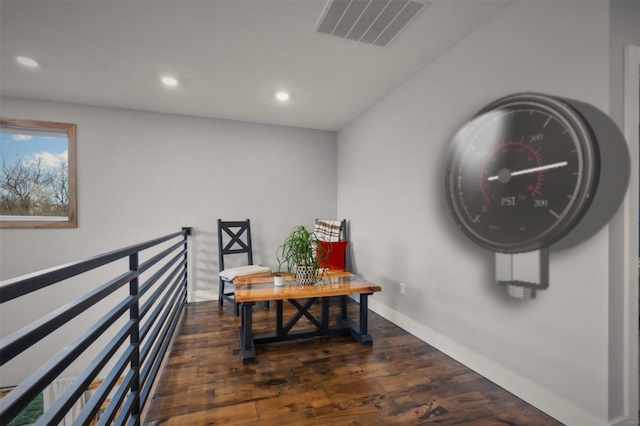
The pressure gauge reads 250 psi
